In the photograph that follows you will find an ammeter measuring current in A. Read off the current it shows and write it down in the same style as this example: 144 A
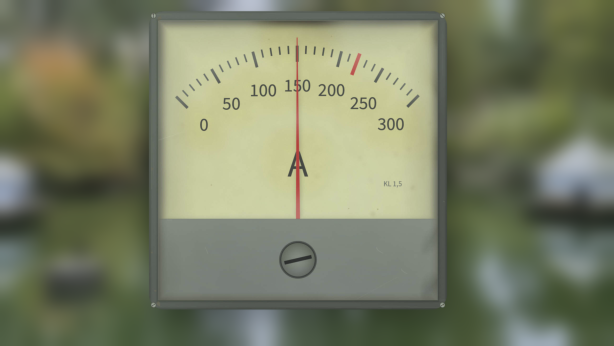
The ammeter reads 150 A
